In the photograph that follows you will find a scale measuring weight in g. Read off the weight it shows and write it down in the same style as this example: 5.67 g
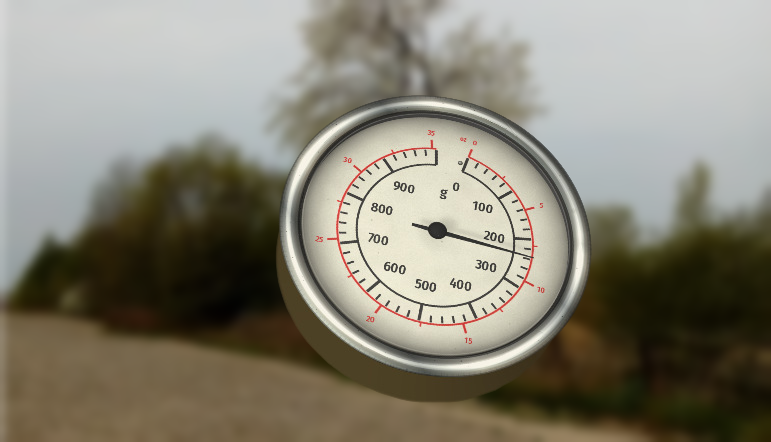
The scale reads 240 g
